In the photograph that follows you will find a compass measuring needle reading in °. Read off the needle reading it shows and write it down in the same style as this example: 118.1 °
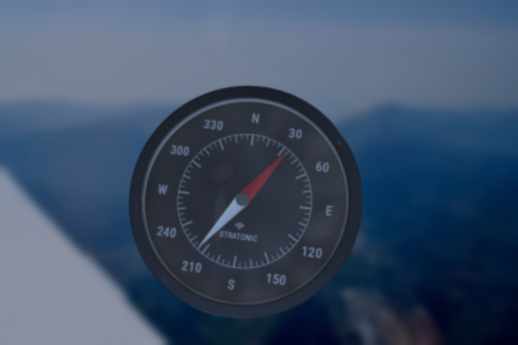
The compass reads 35 °
